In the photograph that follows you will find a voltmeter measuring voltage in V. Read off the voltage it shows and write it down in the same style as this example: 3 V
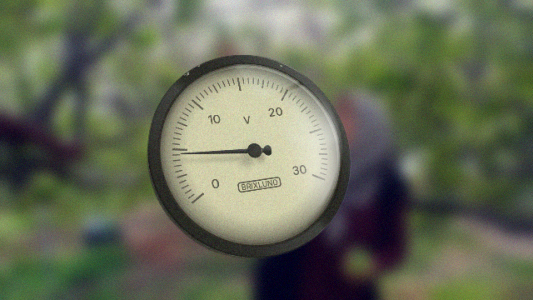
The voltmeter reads 4.5 V
